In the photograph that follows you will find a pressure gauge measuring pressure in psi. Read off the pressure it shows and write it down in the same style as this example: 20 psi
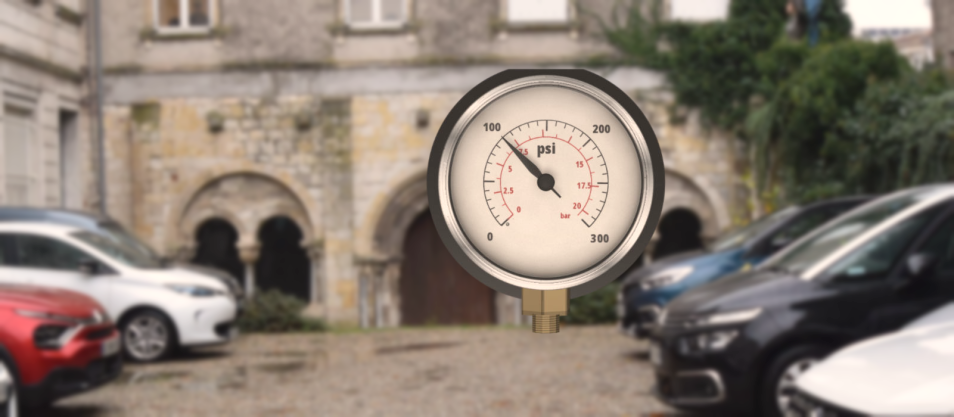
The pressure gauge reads 100 psi
